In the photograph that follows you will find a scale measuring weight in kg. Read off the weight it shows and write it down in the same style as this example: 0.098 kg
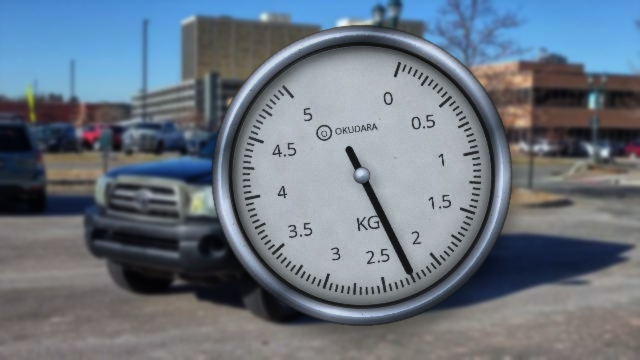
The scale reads 2.25 kg
